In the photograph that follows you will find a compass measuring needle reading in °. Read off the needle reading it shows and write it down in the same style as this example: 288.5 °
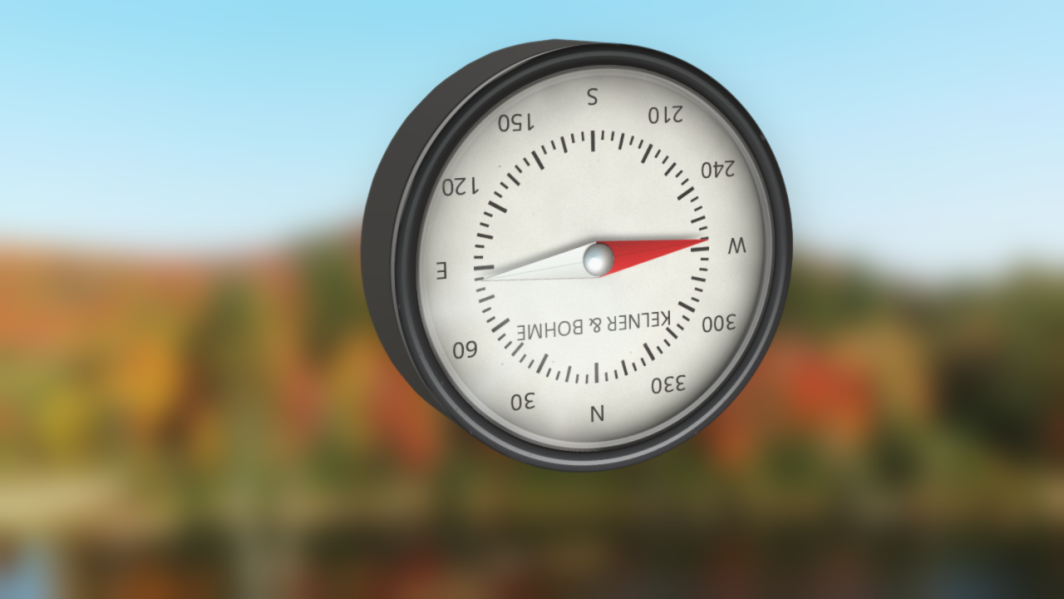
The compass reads 265 °
